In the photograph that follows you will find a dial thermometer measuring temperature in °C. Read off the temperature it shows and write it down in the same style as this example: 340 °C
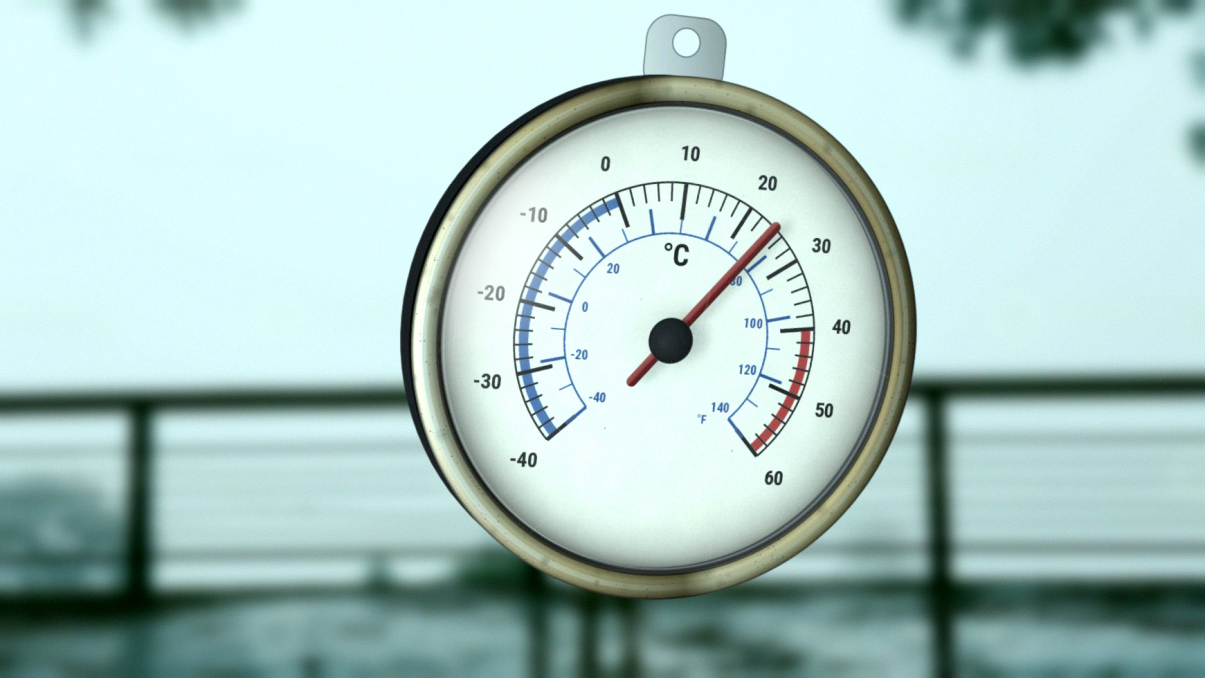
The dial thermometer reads 24 °C
